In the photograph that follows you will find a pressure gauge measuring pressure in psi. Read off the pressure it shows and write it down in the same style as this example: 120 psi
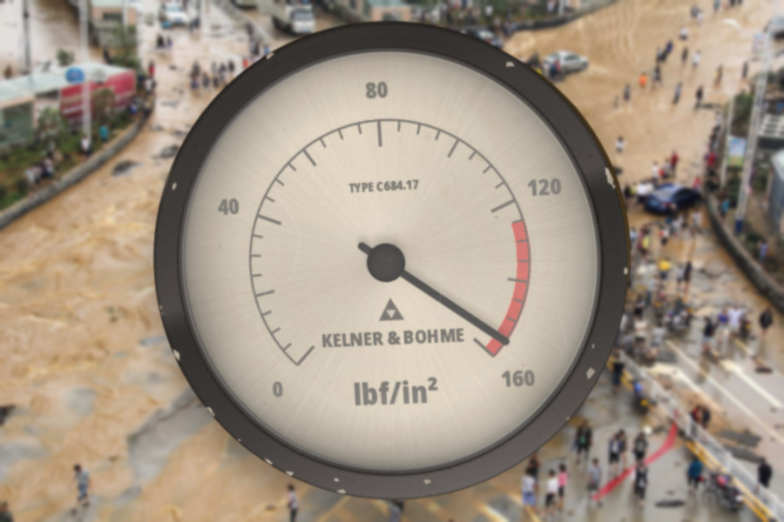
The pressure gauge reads 155 psi
